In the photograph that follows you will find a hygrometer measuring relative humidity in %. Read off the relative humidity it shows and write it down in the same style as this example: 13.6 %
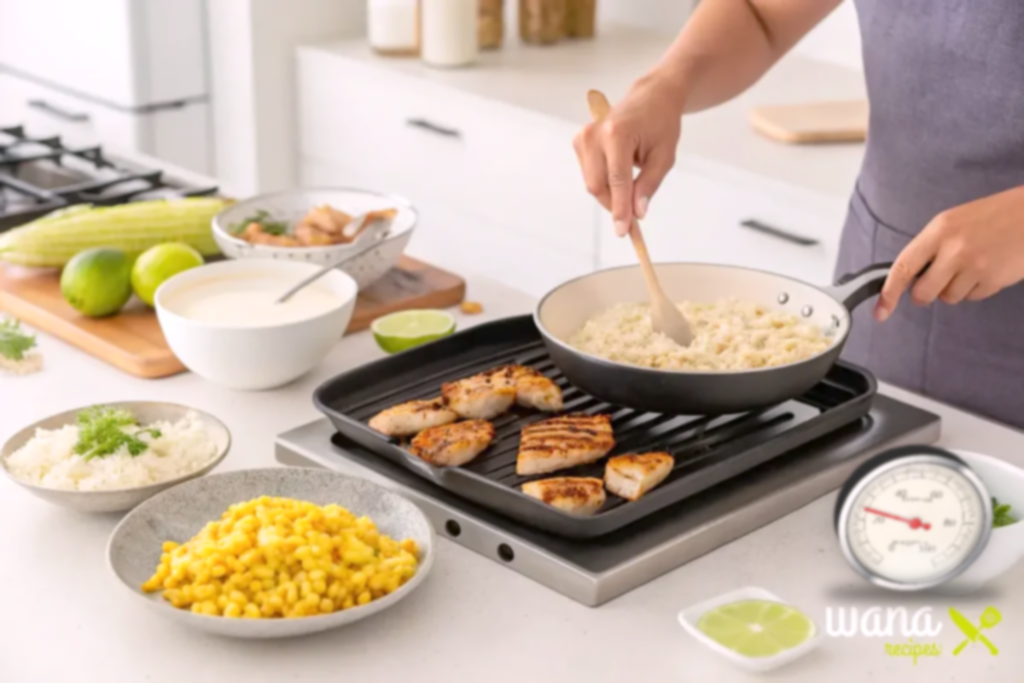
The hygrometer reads 25 %
